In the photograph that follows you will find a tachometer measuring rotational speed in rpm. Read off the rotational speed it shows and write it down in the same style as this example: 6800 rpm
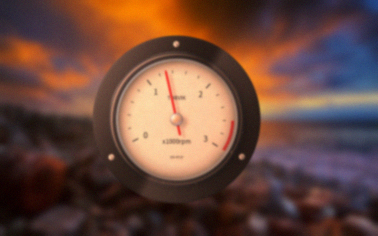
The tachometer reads 1300 rpm
